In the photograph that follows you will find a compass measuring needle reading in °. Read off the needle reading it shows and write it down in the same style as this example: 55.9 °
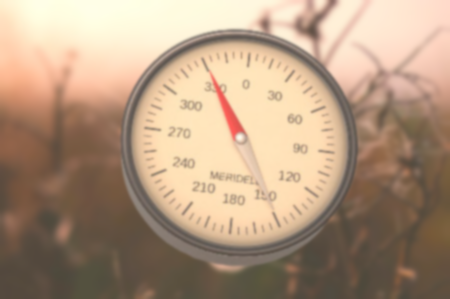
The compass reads 330 °
